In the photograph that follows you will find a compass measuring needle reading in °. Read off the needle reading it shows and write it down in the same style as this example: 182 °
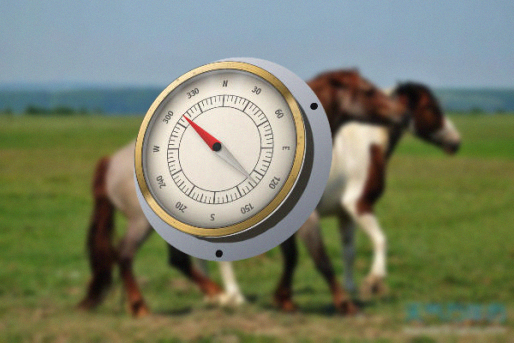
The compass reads 310 °
